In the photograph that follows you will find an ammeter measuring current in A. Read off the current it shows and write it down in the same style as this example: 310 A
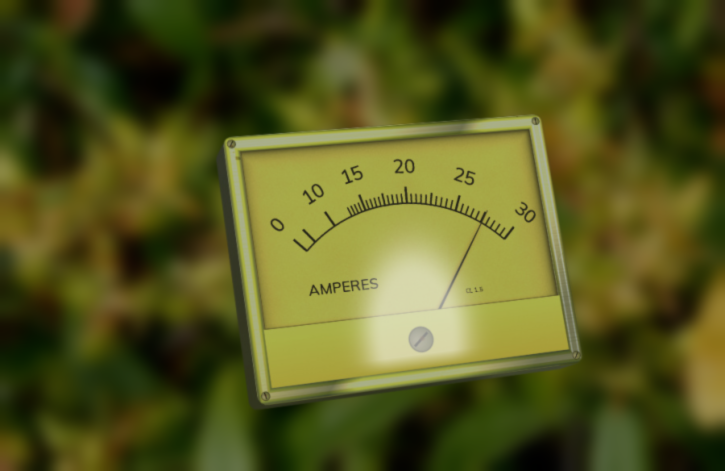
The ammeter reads 27.5 A
